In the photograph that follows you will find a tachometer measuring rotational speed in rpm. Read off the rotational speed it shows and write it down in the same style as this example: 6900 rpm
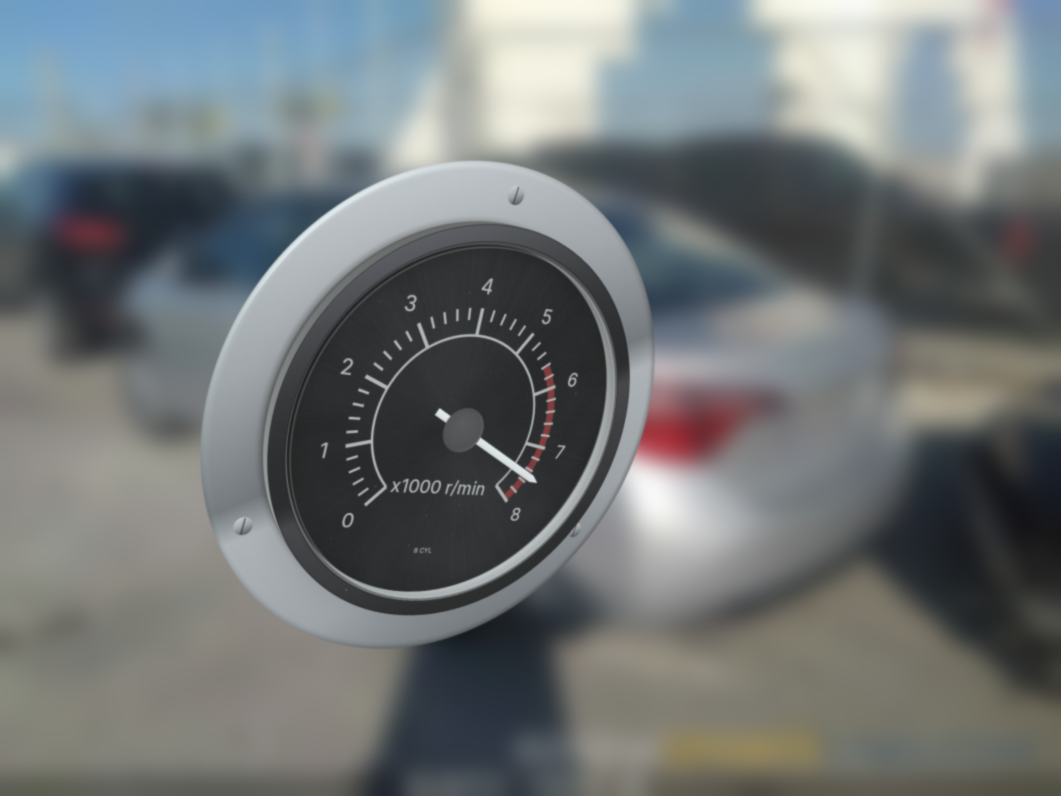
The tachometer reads 7500 rpm
